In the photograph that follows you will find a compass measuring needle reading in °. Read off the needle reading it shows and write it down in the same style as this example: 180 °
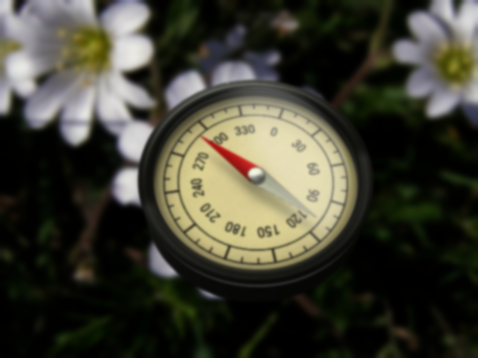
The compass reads 290 °
